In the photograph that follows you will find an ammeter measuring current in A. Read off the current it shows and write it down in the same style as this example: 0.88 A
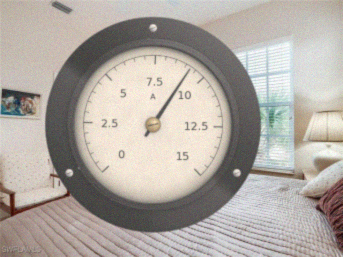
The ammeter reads 9.25 A
